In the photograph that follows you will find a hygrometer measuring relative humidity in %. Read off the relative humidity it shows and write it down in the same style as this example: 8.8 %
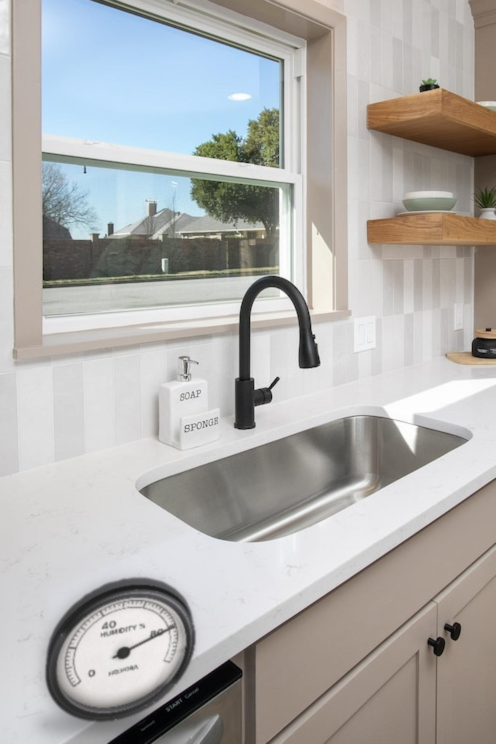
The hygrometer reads 80 %
